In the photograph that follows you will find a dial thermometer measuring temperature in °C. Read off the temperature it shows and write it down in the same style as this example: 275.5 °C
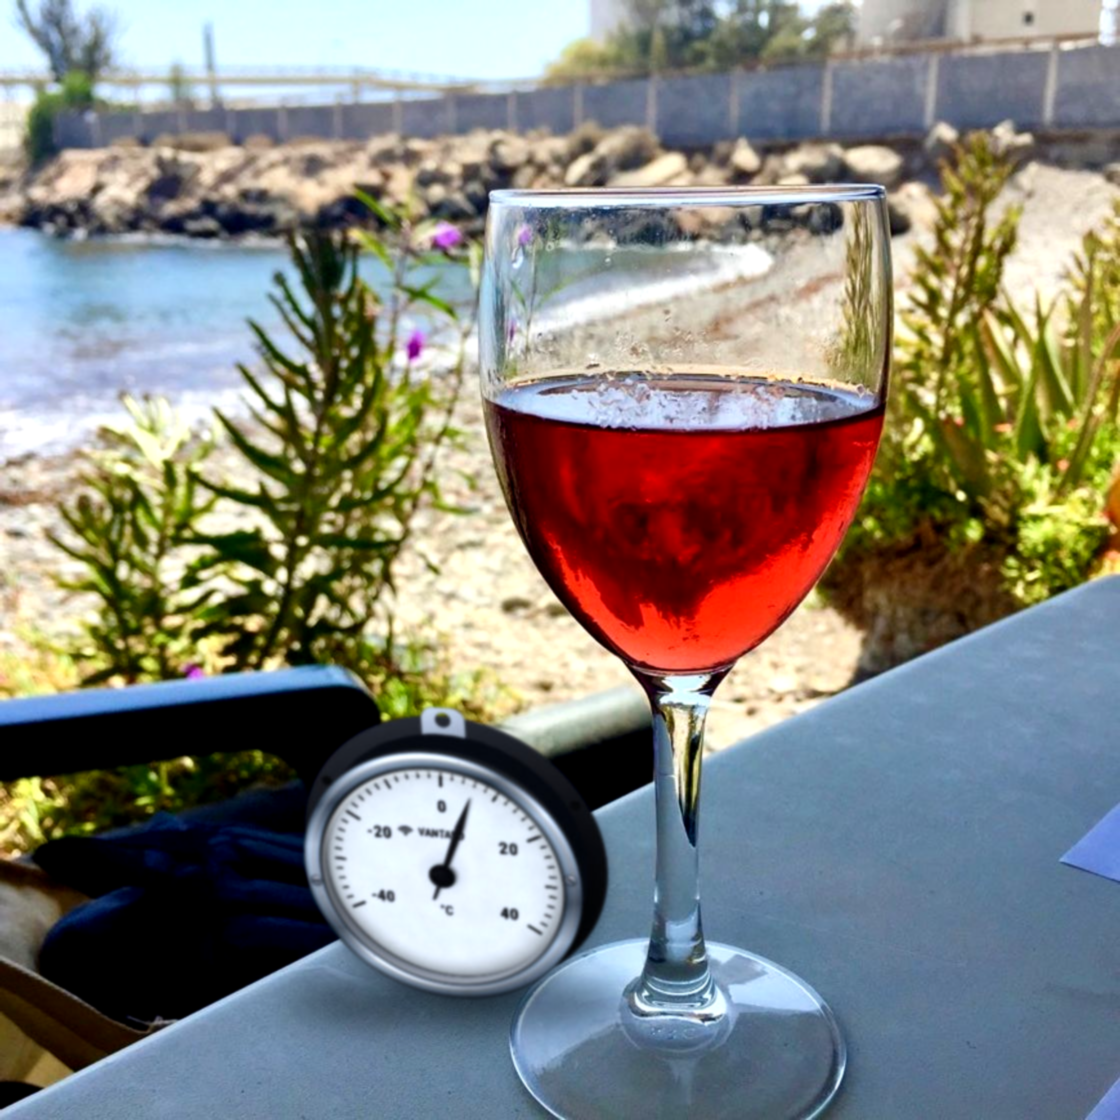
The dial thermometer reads 6 °C
